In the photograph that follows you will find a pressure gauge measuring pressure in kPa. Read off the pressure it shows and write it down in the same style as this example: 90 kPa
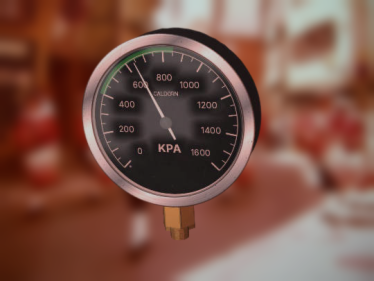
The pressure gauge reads 650 kPa
